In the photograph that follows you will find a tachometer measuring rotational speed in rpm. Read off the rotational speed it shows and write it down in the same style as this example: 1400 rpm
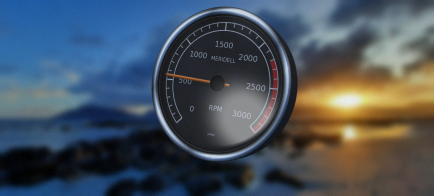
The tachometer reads 550 rpm
